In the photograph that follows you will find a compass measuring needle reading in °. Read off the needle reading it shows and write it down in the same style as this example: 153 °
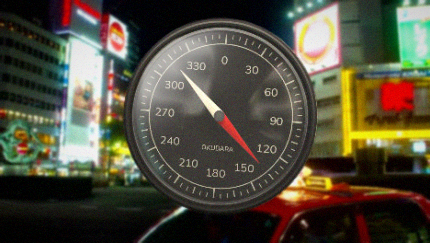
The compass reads 135 °
